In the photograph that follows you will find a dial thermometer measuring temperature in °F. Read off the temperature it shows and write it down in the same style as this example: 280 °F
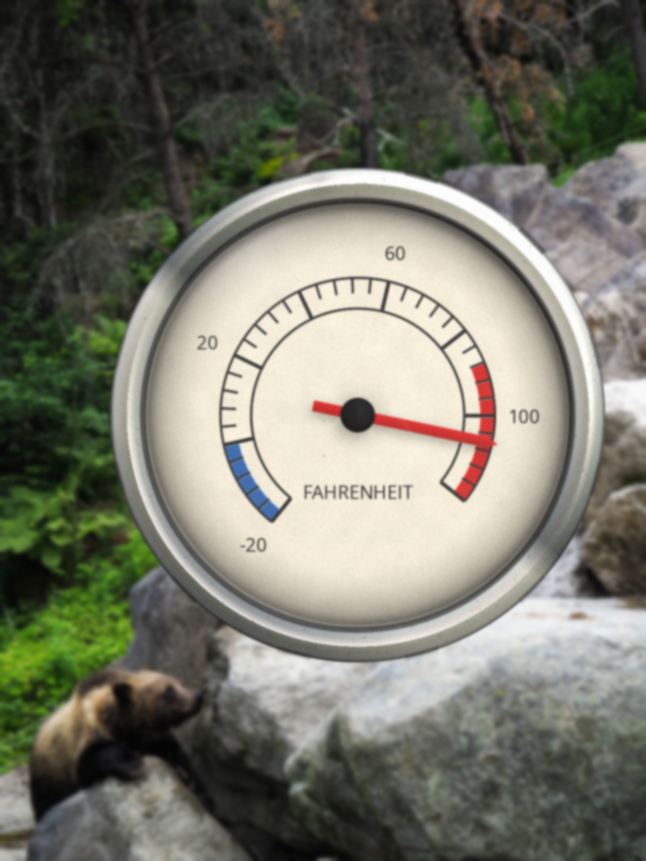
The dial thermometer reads 106 °F
